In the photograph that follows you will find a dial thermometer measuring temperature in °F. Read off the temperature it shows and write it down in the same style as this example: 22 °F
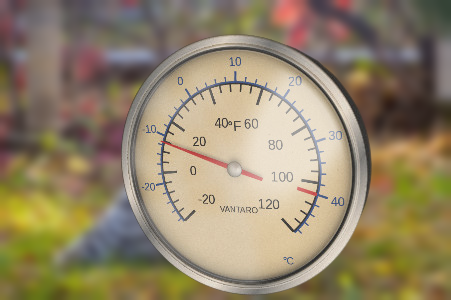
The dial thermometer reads 12 °F
